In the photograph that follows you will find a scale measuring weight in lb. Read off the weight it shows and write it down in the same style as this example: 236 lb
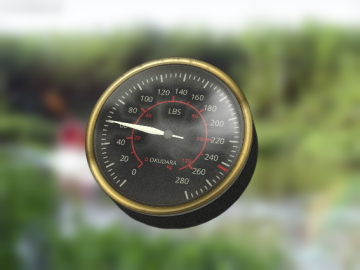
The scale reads 60 lb
